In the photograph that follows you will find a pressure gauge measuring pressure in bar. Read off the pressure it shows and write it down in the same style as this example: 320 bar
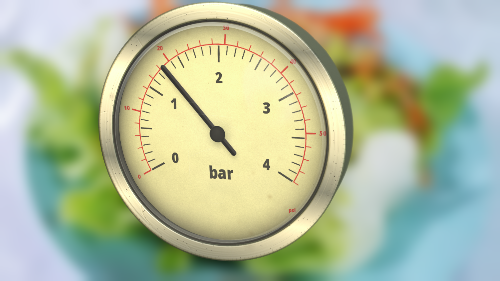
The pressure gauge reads 1.3 bar
